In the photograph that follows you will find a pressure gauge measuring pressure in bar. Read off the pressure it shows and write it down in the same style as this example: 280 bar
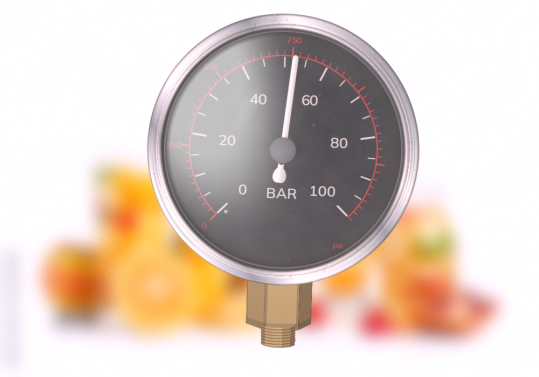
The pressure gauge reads 52.5 bar
